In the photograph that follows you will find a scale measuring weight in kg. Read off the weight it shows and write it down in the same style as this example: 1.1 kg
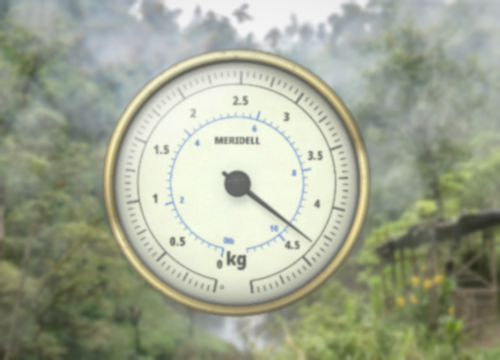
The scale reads 4.35 kg
